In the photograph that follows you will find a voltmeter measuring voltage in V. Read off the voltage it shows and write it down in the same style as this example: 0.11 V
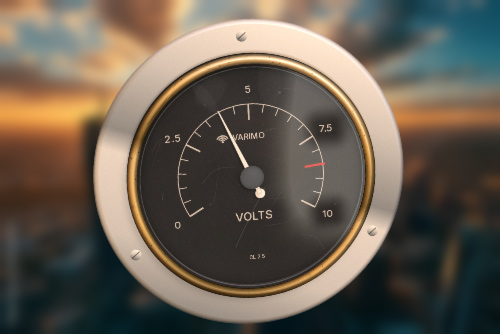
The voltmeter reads 4 V
